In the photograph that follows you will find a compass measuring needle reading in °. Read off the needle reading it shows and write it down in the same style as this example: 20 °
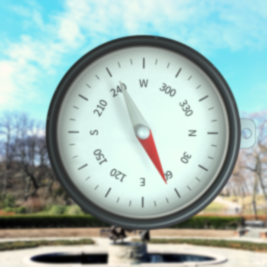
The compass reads 65 °
